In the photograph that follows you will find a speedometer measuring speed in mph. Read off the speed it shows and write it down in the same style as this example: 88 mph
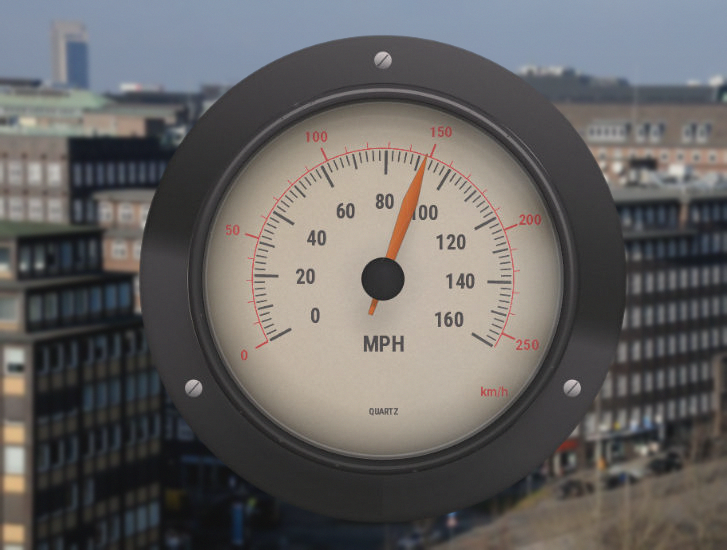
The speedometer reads 92 mph
